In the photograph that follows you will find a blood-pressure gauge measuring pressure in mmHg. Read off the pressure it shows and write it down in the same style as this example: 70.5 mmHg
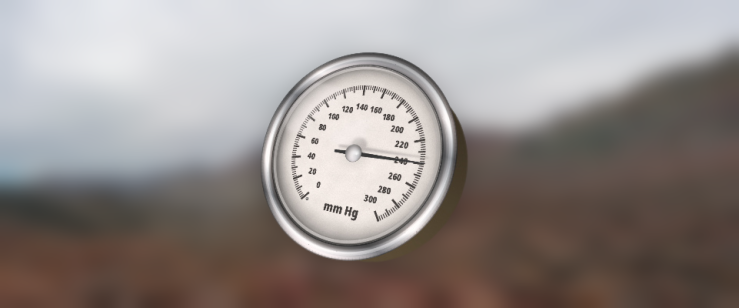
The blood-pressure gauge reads 240 mmHg
